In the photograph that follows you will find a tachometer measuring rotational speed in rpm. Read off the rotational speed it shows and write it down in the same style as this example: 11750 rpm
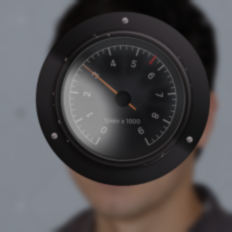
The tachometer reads 3000 rpm
